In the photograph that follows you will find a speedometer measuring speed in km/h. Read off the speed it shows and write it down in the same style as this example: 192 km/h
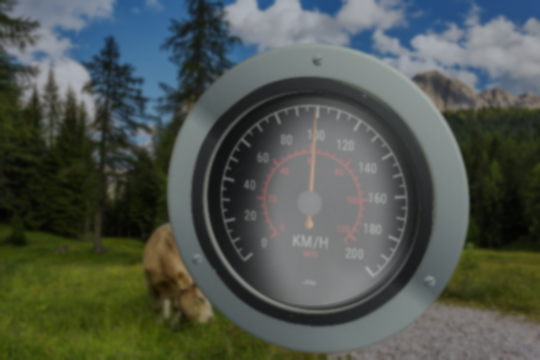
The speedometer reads 100 km/h
